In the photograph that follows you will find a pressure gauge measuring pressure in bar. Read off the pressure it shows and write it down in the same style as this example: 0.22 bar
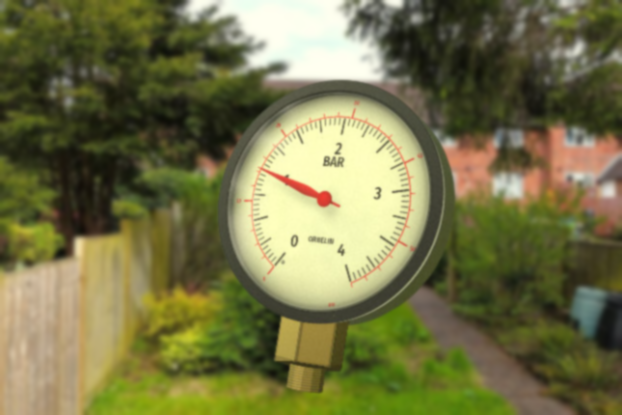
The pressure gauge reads 1 bar
